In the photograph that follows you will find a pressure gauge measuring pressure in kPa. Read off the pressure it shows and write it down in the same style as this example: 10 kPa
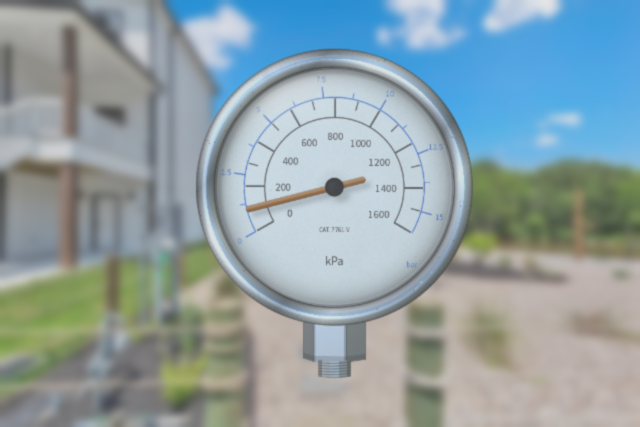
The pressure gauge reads 100 kPa
